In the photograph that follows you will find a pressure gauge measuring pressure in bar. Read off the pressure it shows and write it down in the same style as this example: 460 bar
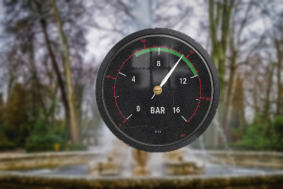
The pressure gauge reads 10 bar
